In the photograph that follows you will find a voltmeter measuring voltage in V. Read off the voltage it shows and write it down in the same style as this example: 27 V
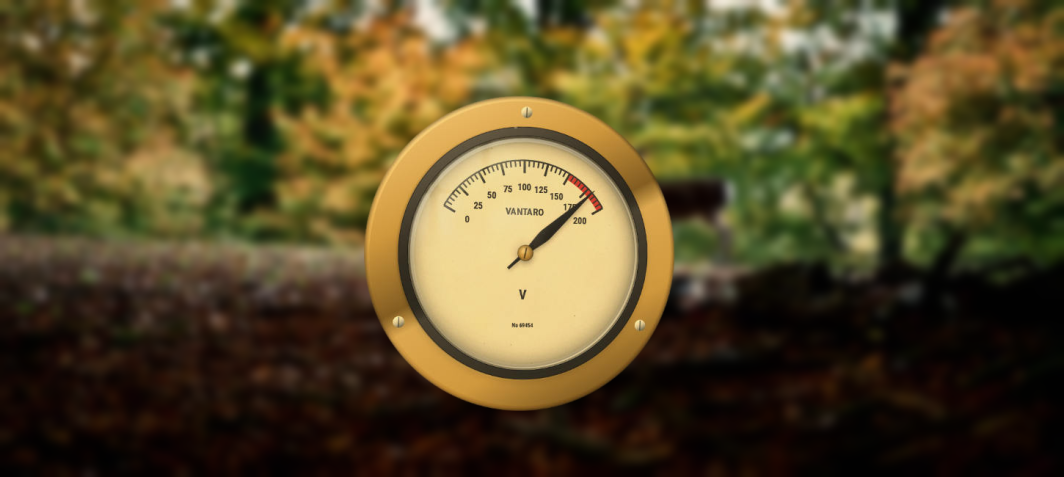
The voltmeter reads 180 V
